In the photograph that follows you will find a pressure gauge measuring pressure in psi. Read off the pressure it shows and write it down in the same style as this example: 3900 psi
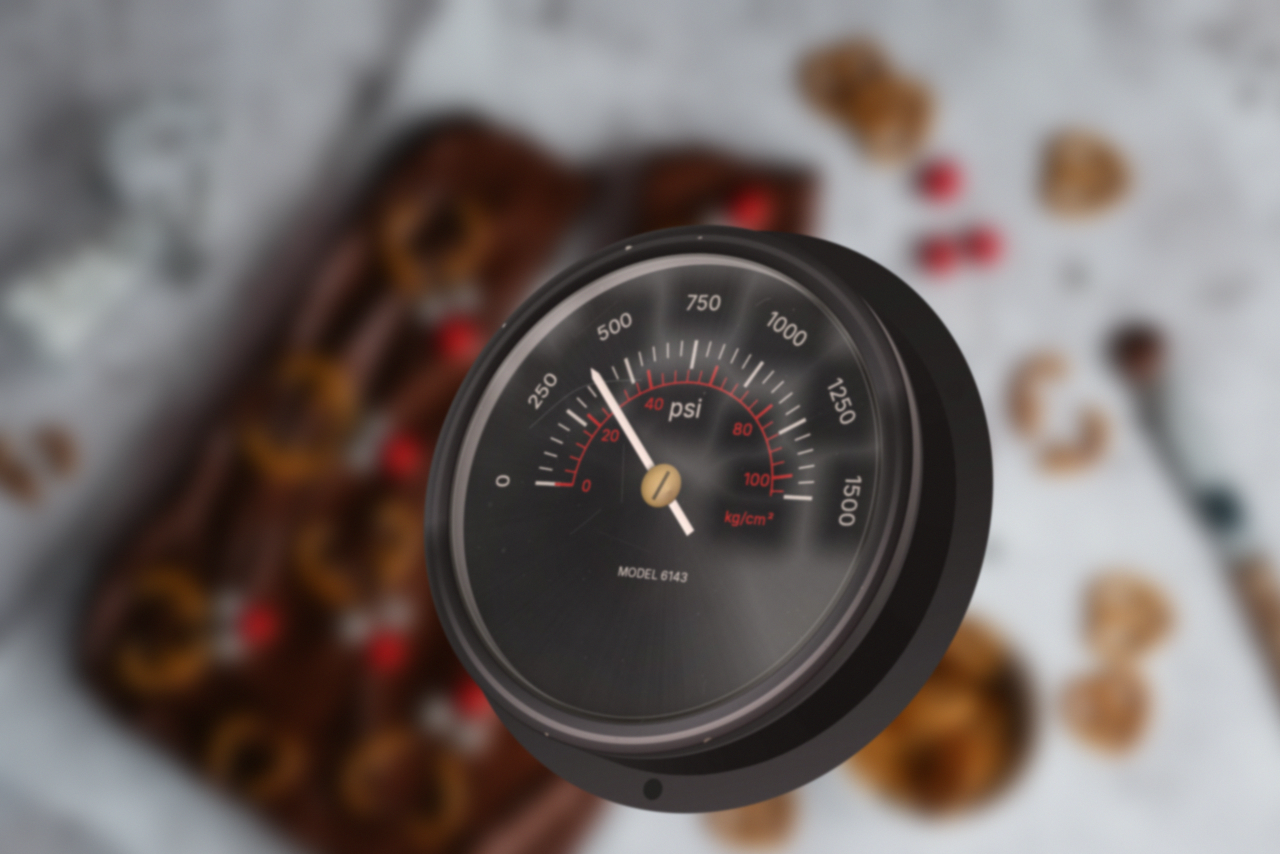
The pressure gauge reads 400 psi
